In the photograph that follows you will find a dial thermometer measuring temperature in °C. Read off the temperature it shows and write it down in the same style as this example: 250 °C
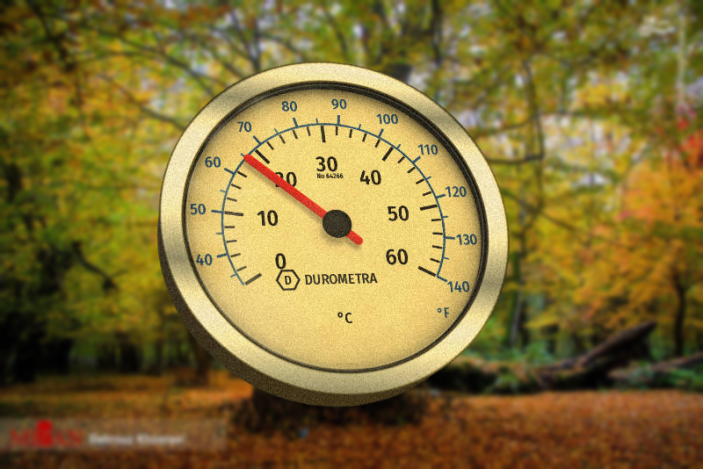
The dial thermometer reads 18 °C
